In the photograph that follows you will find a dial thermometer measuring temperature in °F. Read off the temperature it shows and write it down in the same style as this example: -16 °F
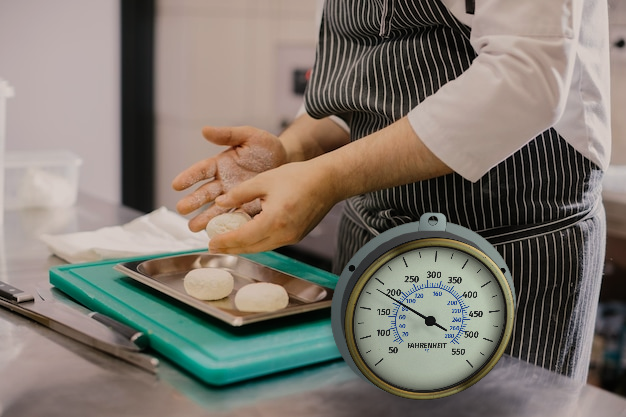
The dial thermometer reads 187.5 °F
